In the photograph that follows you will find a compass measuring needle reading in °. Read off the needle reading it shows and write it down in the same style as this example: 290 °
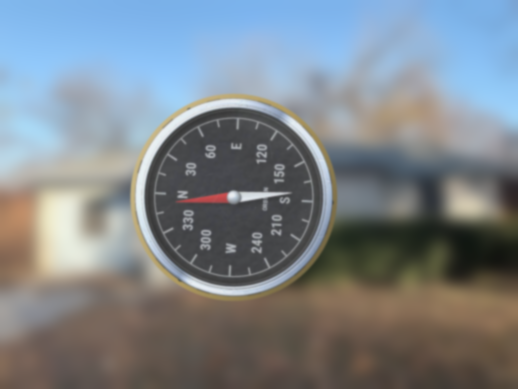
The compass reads 352.5 °
